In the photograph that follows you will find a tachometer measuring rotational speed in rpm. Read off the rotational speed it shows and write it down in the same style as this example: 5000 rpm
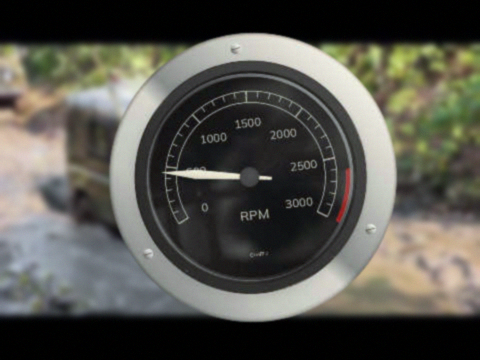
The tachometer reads 450 rpm
